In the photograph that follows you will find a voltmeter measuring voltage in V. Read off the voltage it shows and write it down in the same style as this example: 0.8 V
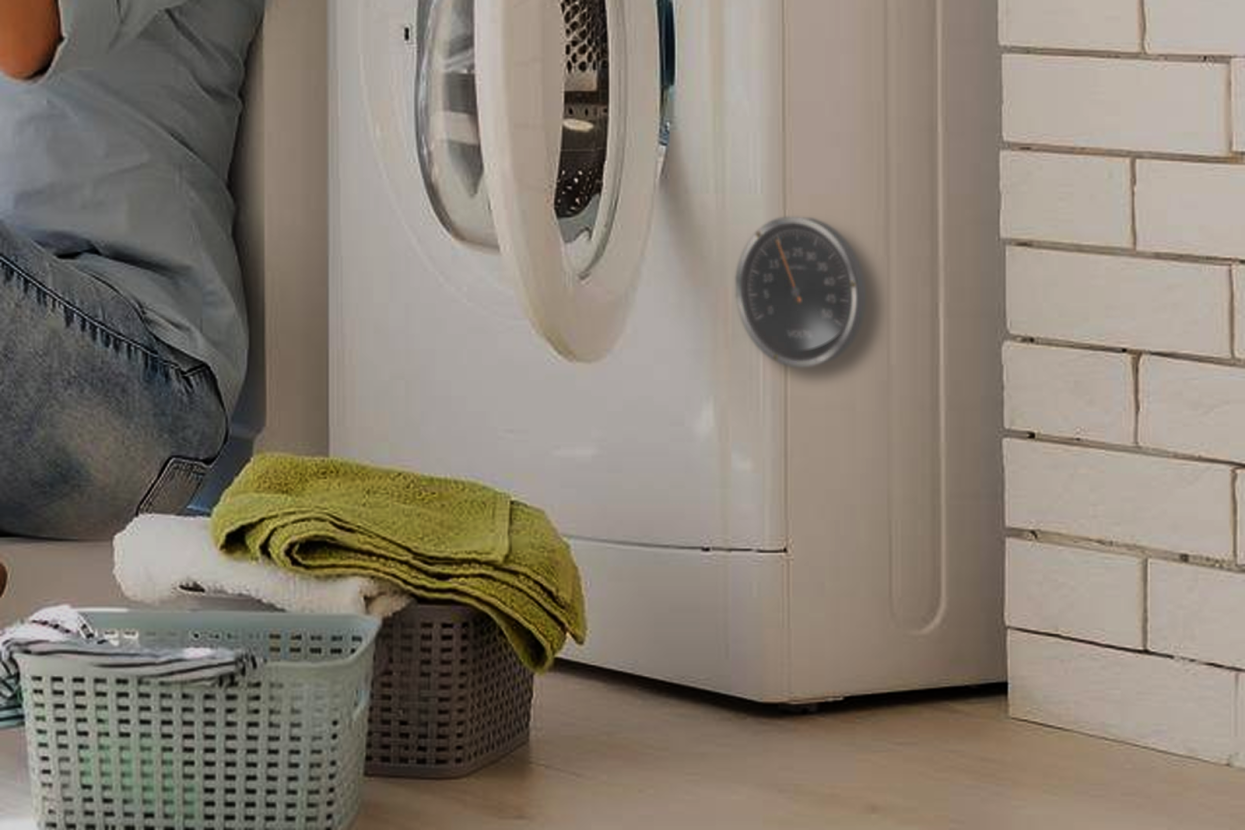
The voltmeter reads 20 V
